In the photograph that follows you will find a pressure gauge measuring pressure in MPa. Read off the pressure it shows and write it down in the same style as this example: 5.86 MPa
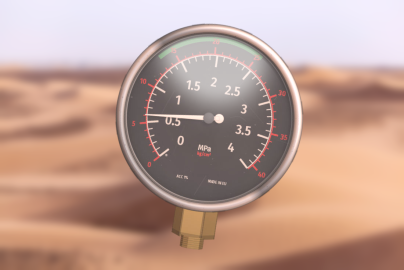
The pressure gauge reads 0.6 MPa
